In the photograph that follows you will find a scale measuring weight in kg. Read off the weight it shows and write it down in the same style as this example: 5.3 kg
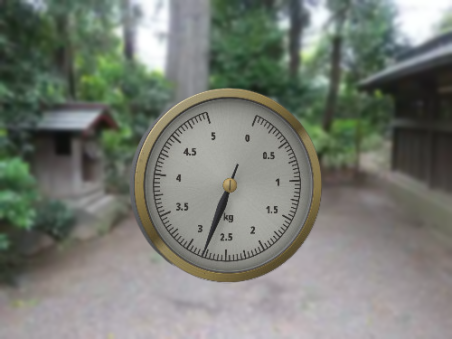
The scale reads 2.8 kg
